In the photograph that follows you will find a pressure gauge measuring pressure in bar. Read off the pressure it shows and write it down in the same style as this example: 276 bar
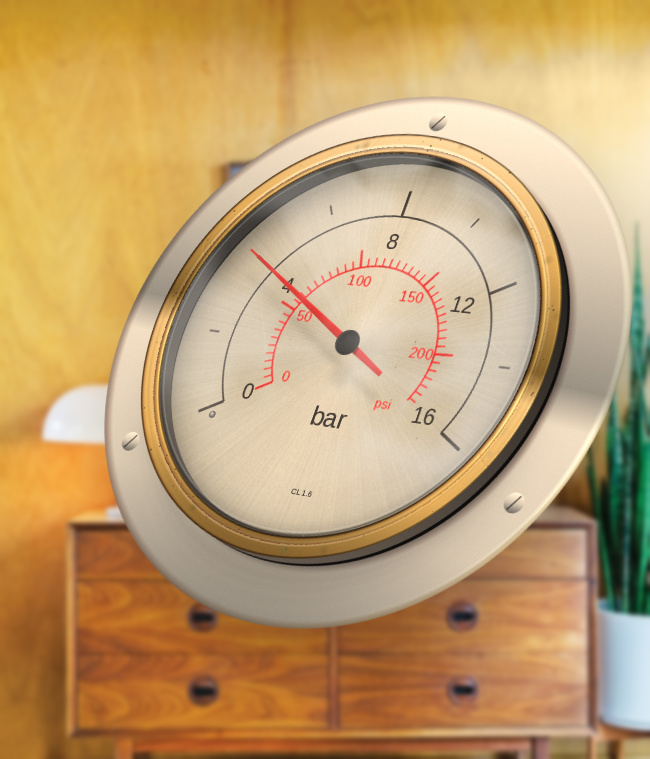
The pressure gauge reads 4 bar
